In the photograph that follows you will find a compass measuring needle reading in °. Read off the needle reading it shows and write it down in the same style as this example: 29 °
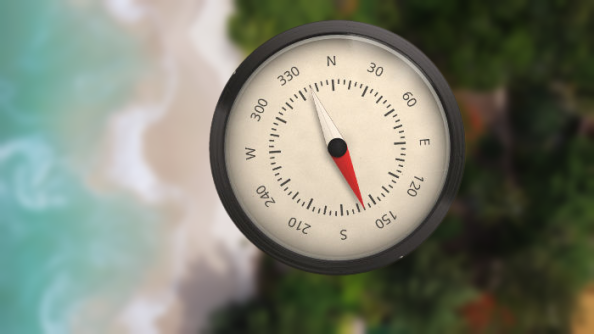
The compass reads 160 °
